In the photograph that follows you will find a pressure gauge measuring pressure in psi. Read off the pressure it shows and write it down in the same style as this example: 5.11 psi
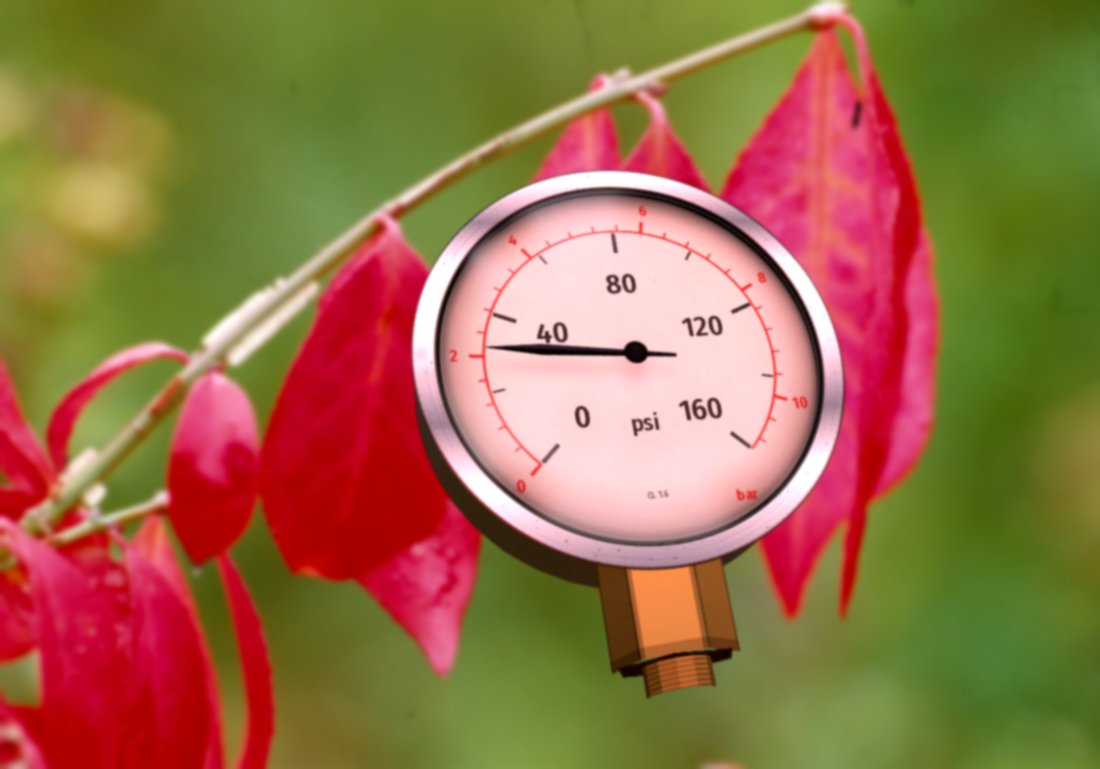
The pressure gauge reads 30 psi
